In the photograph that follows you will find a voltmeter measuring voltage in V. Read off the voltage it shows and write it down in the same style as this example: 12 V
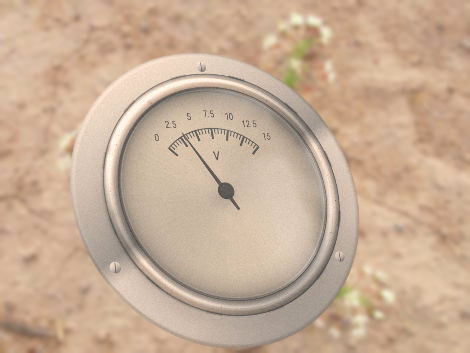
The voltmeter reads 2.5 V
